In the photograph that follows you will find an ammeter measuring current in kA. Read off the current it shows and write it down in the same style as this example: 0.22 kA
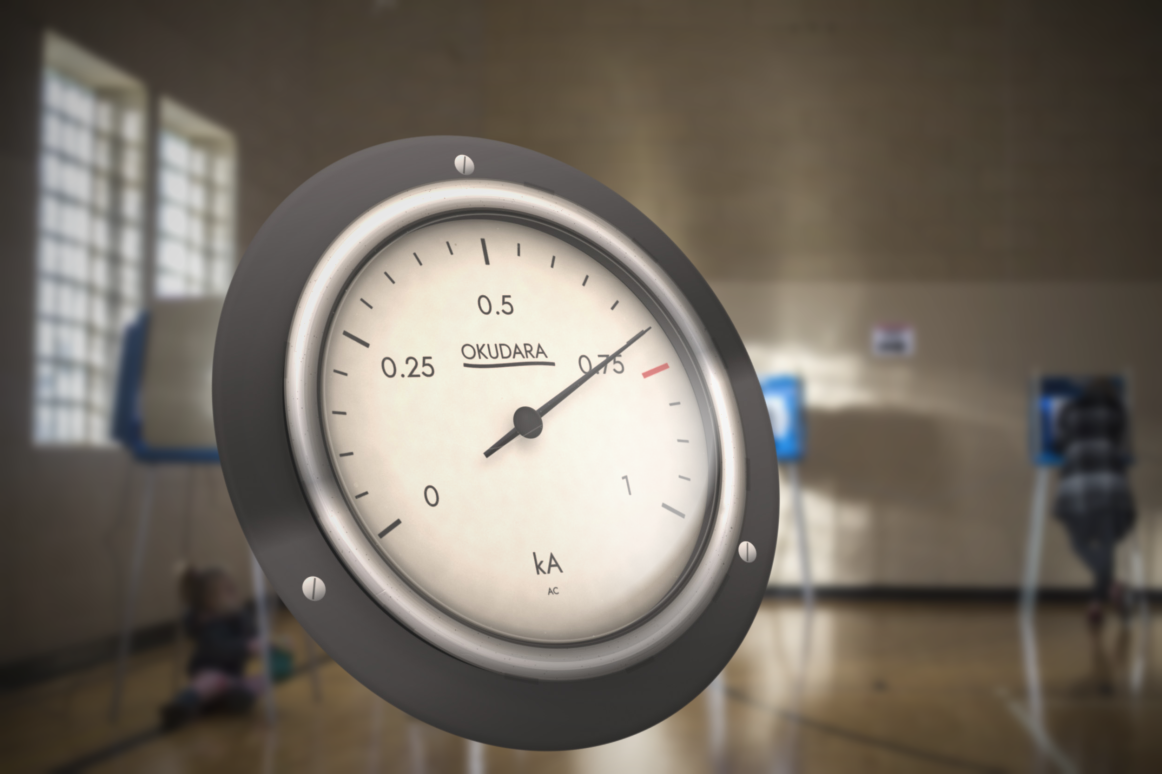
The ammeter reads 0.75 kA
